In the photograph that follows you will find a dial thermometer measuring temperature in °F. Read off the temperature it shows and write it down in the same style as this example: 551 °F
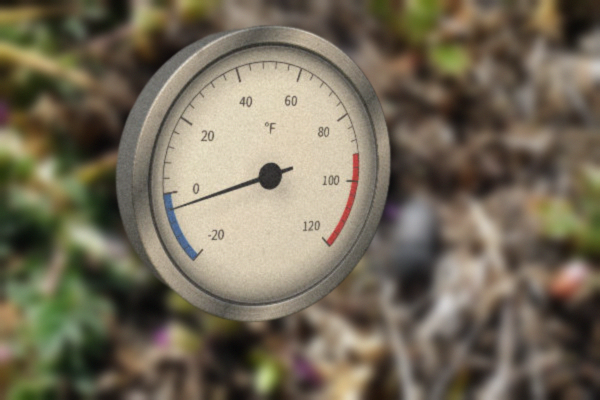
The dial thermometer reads -4 °F
